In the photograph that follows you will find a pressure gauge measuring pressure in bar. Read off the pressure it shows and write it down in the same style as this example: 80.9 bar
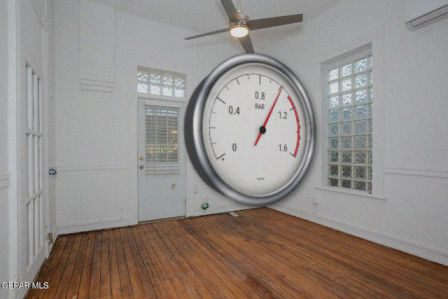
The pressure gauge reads 1 bar
